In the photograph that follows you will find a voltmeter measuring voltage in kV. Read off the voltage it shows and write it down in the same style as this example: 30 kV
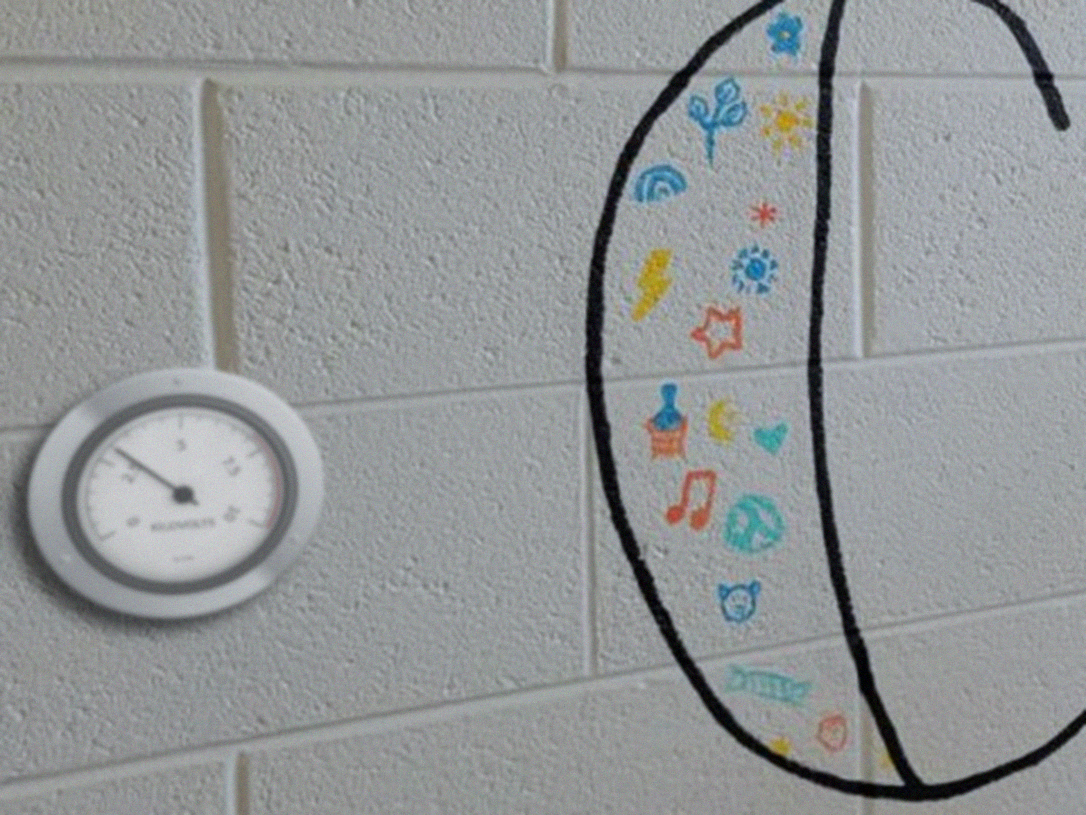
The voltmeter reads 3 kV
